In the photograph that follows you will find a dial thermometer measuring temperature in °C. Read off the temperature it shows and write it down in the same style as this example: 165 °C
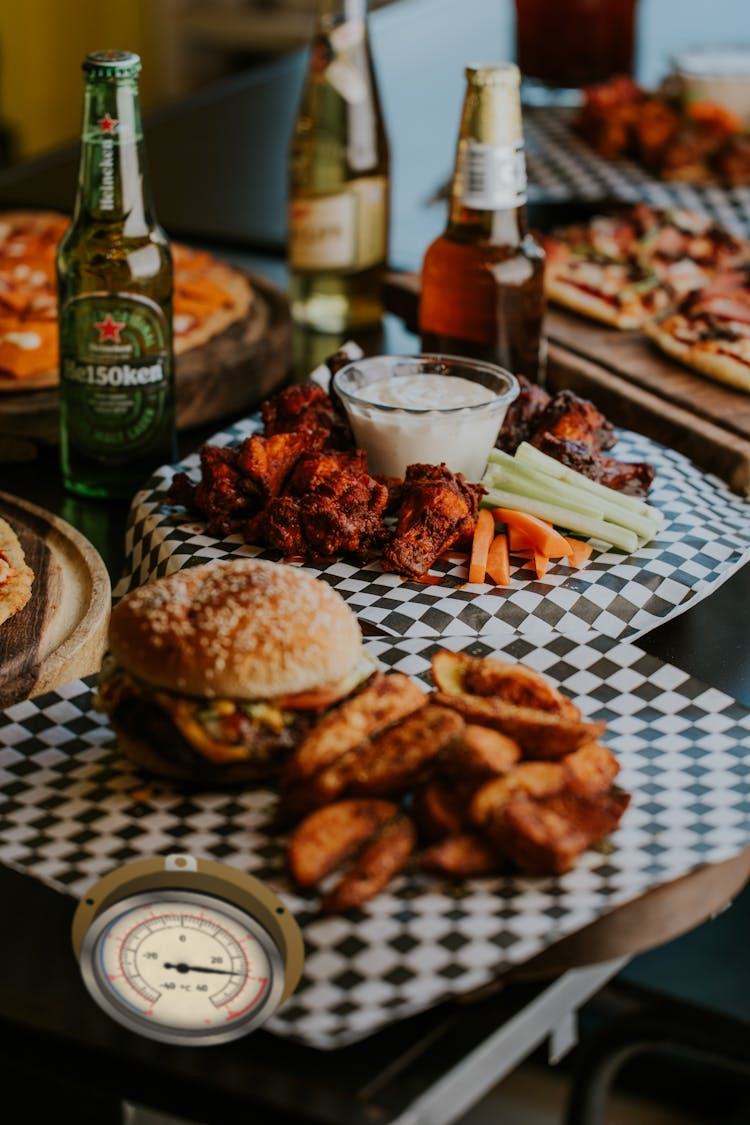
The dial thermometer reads 25 °C
